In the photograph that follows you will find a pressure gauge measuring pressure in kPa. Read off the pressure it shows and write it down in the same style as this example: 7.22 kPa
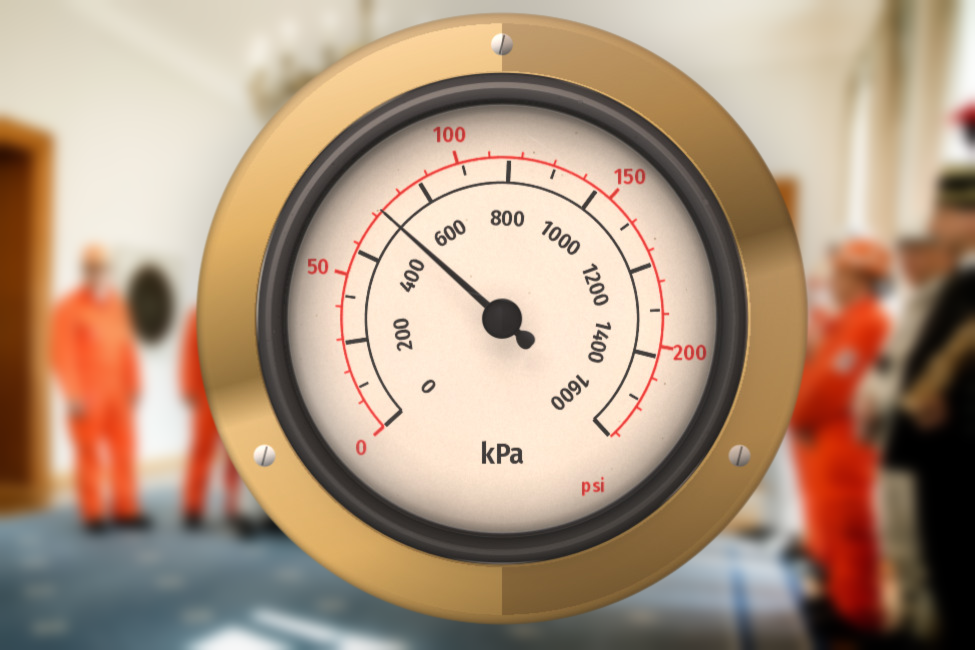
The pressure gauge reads 500 kPa
